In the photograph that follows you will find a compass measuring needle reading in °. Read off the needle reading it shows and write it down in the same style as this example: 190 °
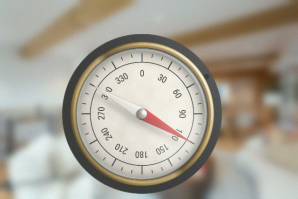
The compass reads 120 °
